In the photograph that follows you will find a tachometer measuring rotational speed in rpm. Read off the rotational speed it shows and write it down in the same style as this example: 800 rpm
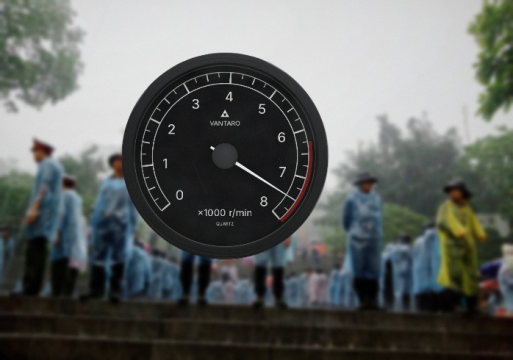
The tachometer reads 7500 rpm
